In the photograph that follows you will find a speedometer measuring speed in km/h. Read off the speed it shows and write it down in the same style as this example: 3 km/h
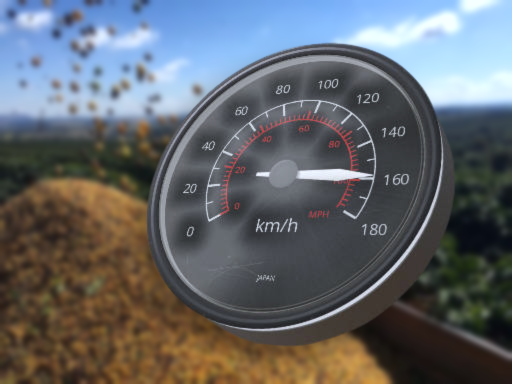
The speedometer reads 160 km/h
